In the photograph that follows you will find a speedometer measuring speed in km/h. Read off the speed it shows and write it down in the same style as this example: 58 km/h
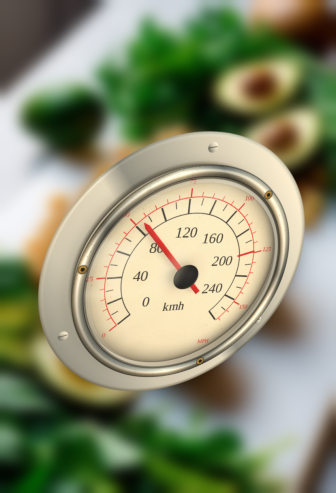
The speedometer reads 85 km/h
